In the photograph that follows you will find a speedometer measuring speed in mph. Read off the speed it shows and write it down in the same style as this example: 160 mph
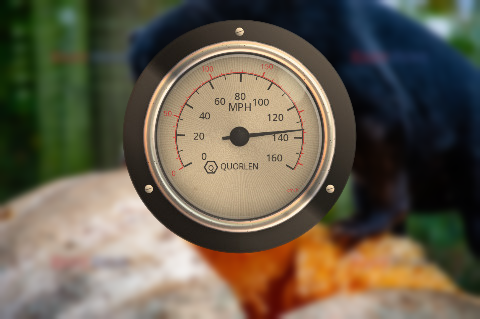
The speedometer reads 135 mph
